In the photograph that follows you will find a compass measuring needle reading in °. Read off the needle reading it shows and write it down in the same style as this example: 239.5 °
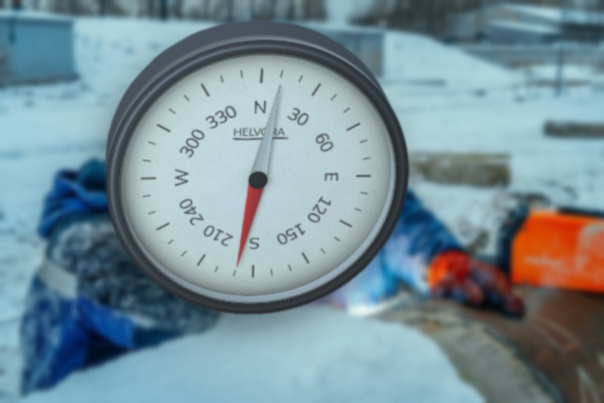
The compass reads 190 °
